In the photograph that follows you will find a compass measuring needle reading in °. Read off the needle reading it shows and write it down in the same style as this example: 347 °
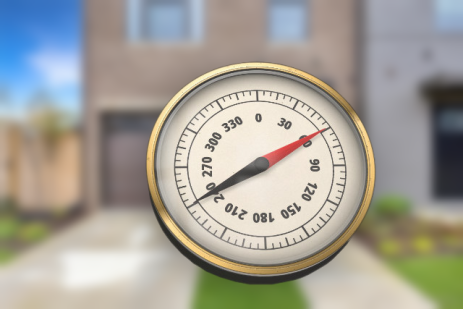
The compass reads 60 °
